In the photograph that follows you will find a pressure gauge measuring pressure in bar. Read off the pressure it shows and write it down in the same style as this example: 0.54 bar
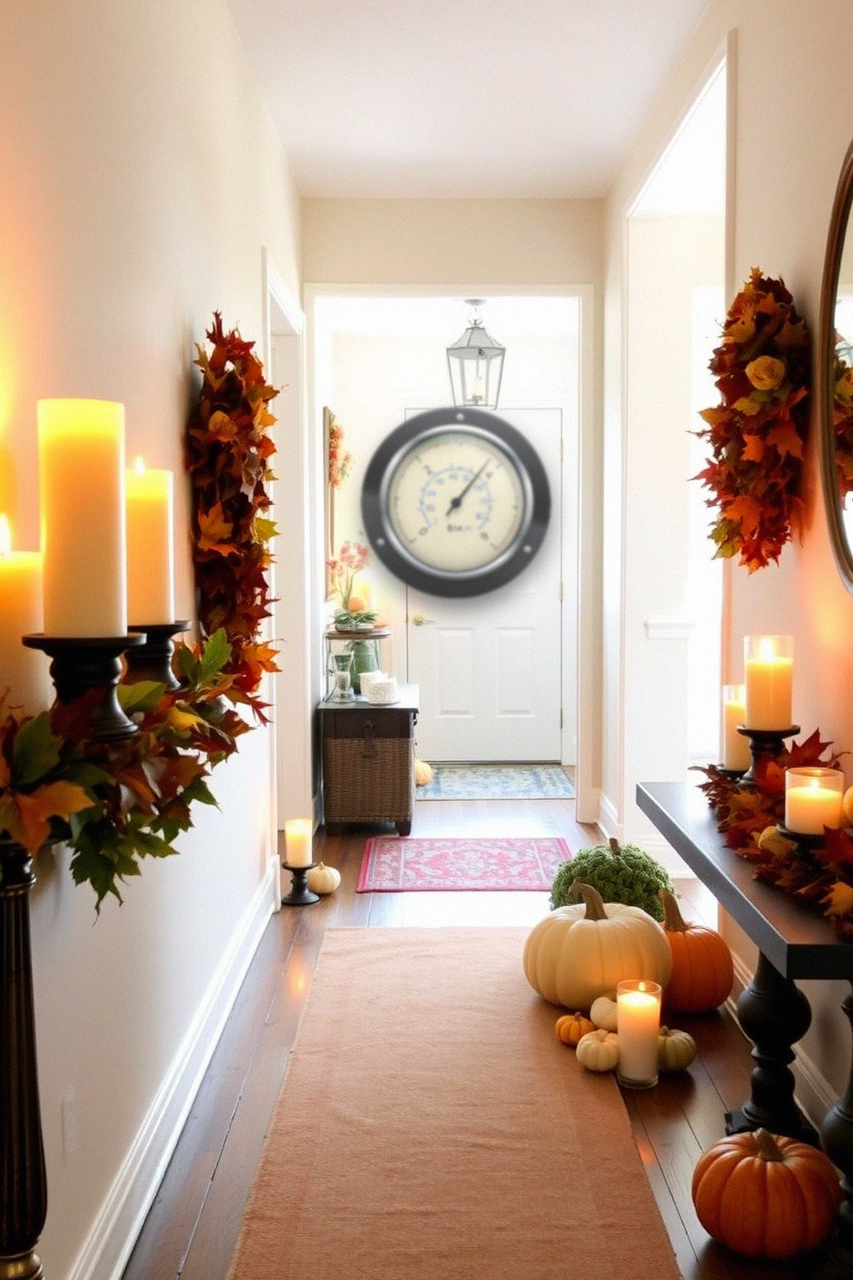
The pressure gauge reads 3.75 bar
